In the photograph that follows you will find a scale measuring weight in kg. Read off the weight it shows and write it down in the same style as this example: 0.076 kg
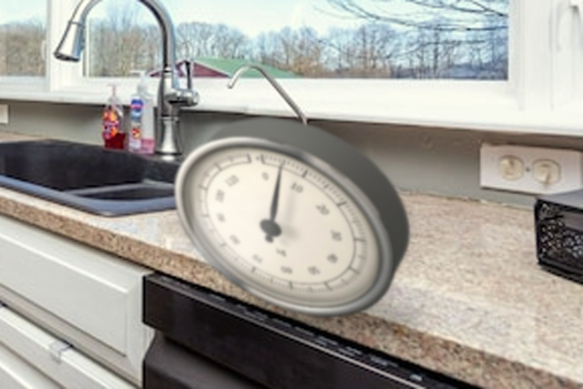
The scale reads 5 kg
